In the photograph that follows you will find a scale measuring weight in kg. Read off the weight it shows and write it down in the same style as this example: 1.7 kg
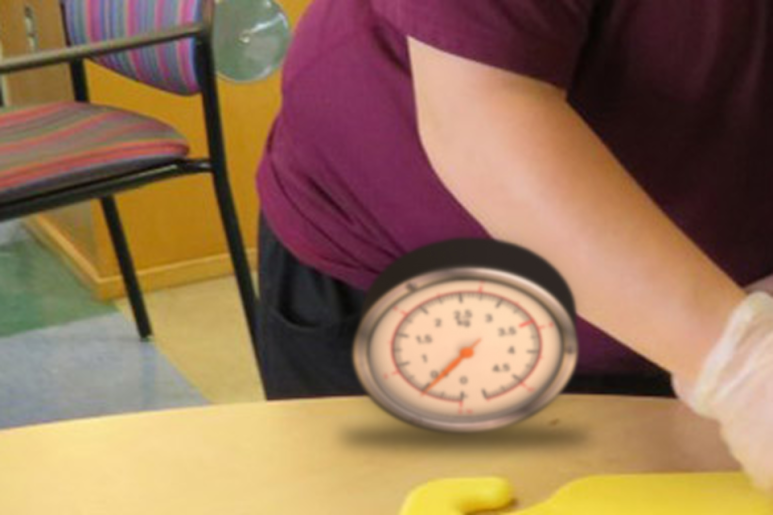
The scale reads 0.5 kg
